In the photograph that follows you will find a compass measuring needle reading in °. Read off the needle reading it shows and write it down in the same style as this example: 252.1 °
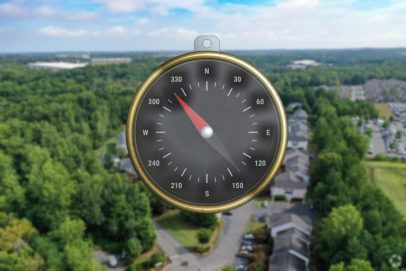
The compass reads 320 °
